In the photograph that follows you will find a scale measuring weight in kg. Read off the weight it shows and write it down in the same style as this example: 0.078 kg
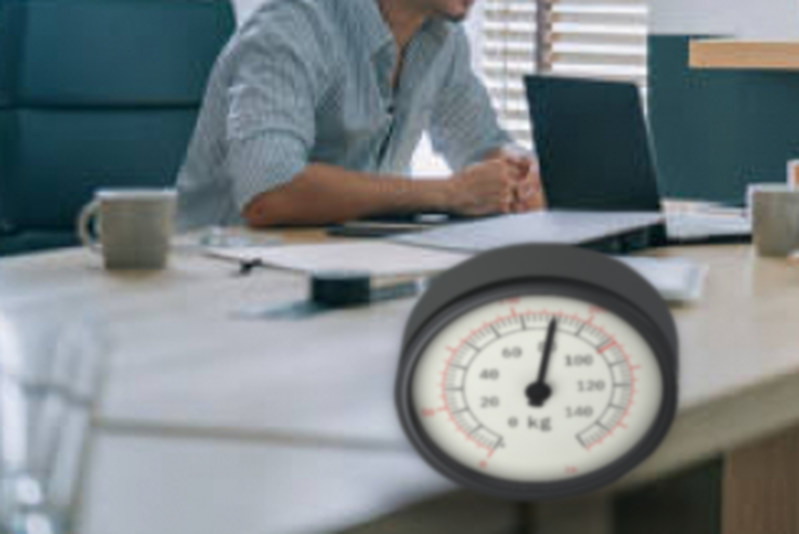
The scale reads 80 kg
